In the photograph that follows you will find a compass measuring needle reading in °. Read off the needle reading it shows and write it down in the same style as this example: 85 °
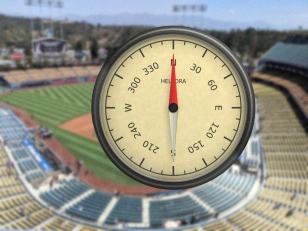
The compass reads 0 °
